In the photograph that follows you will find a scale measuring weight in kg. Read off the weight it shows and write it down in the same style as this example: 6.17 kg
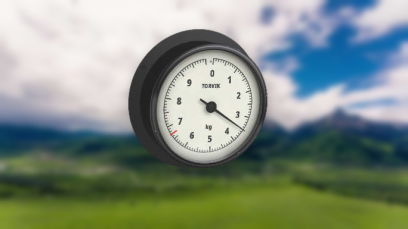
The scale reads 3.5 kg
